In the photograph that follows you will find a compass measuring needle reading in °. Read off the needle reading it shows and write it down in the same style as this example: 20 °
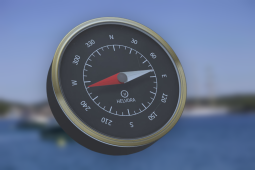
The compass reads 260 °
